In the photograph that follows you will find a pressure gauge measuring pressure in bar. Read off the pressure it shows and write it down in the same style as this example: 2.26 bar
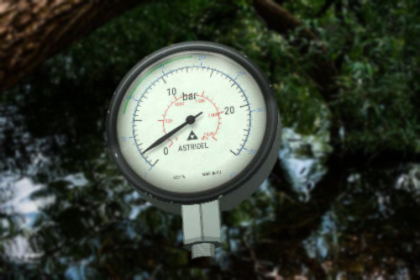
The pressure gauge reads 1.5 bar
